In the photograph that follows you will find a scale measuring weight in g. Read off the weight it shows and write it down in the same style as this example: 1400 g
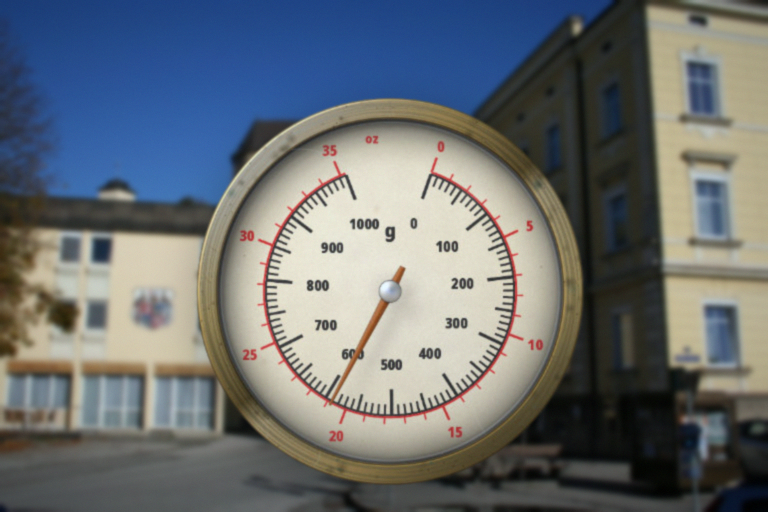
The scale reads 590 g
